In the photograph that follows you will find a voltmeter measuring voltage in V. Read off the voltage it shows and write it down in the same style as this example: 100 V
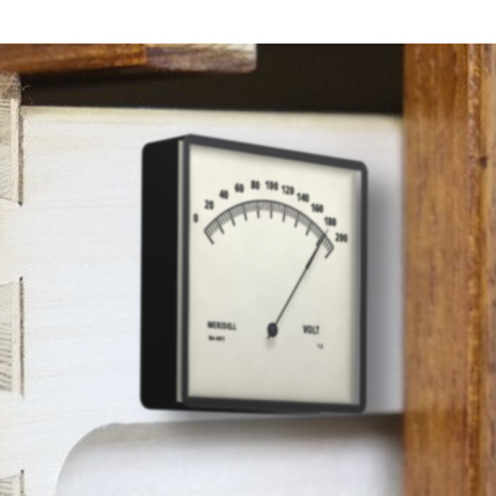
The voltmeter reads 180 V
